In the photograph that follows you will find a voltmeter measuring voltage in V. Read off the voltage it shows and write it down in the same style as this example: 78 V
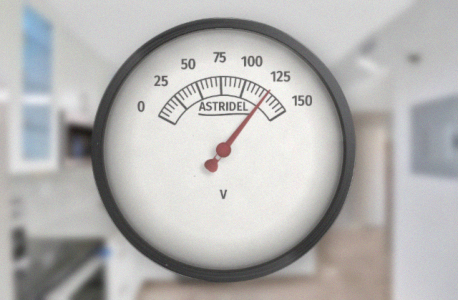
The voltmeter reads 125 V
